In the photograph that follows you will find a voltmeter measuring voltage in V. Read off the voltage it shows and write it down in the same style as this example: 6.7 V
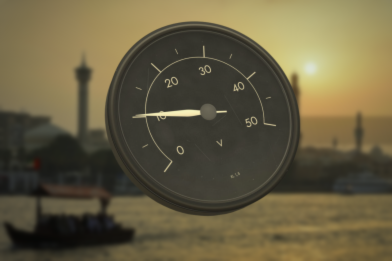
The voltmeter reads 10 V
